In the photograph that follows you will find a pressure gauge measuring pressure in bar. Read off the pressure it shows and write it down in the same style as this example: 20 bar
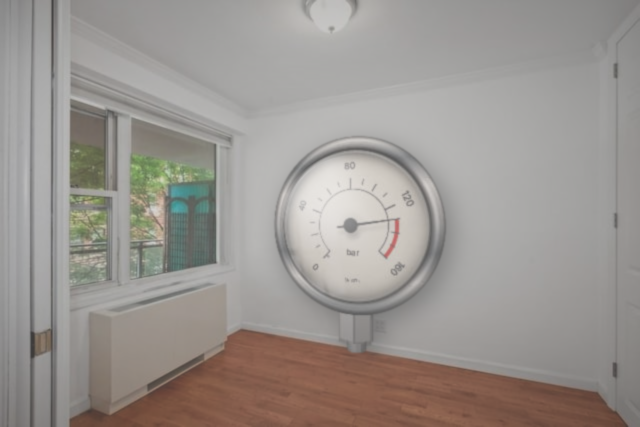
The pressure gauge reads 130 bar
